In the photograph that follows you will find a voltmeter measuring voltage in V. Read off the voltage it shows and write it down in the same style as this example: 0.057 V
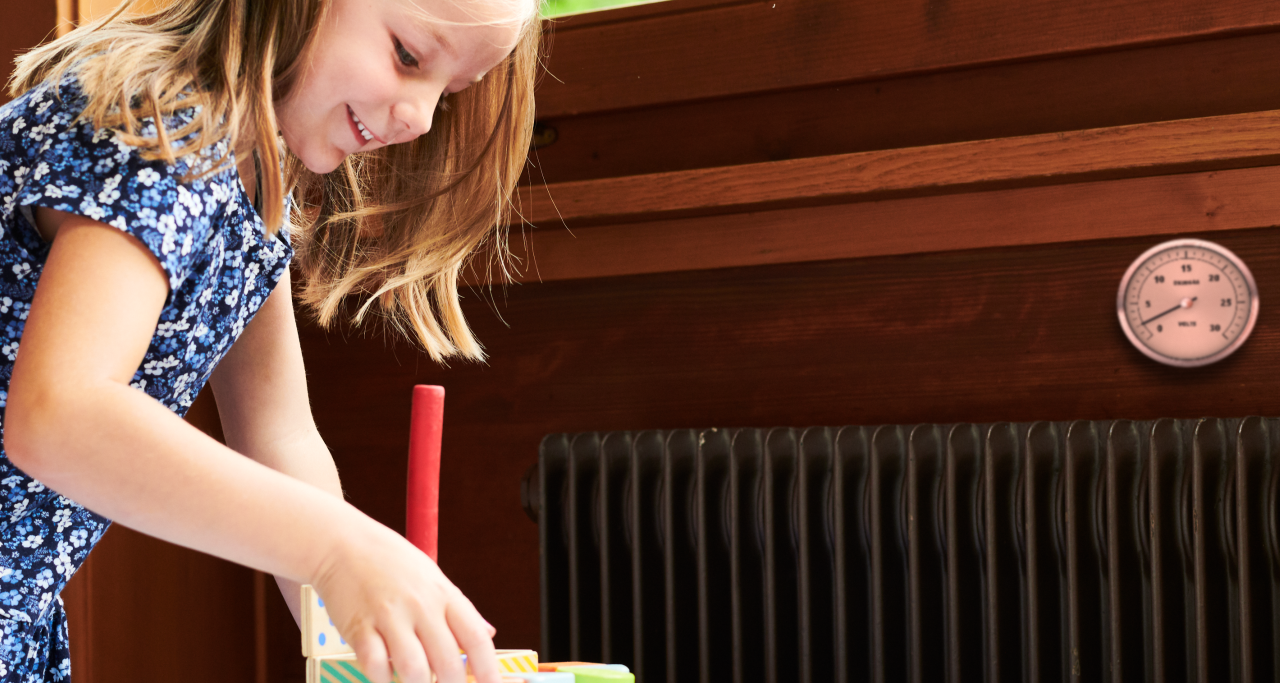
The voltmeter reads 2 V
